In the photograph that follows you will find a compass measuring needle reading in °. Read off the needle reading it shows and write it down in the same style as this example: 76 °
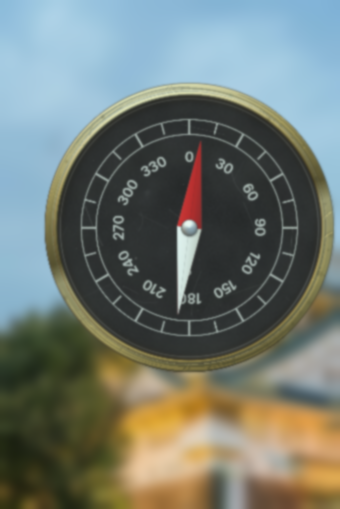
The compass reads 7.5 °
